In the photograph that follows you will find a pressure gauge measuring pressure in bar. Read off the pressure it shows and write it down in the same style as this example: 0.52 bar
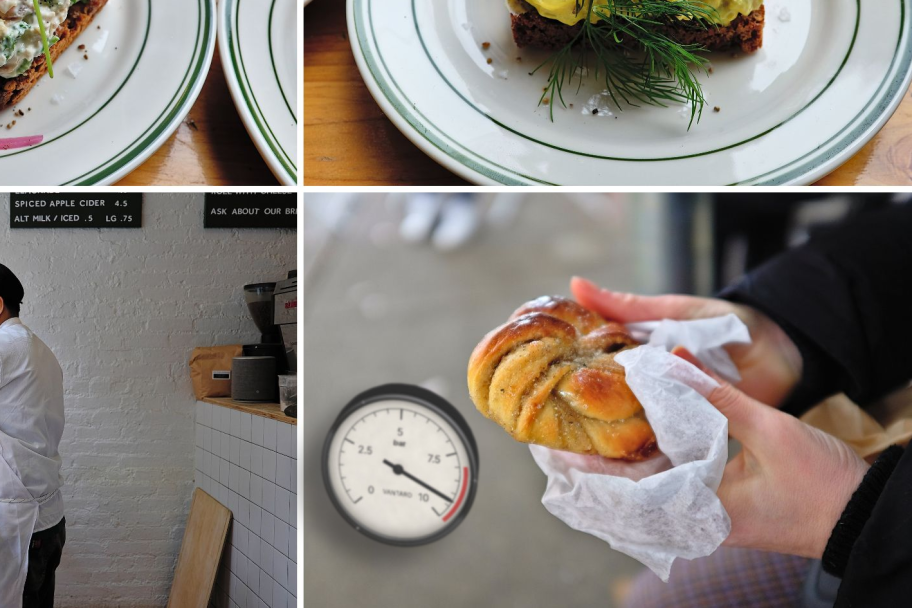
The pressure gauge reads 9.25 bar
